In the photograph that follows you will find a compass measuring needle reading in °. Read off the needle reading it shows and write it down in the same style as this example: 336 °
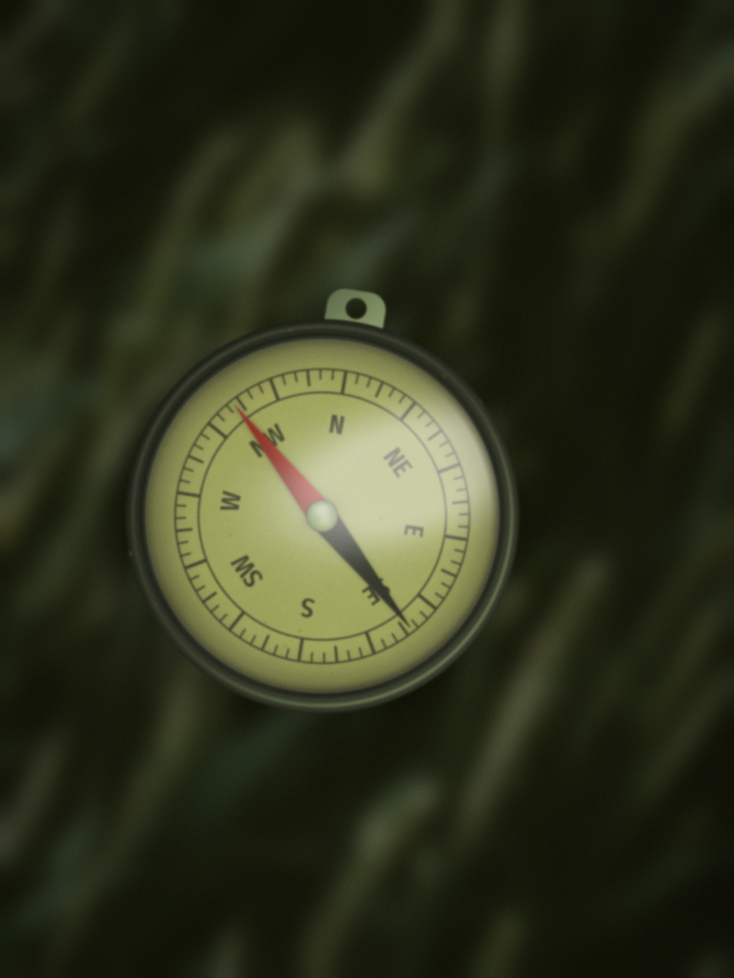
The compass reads 312.5 °
